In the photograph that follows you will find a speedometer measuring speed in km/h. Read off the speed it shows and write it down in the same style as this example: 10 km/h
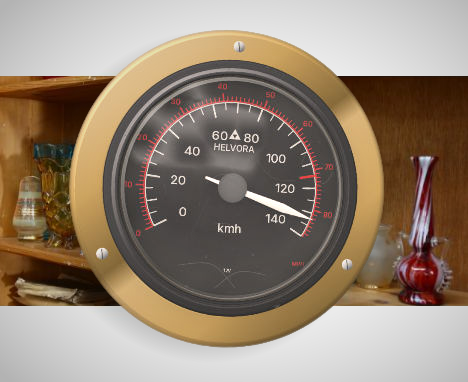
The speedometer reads 132.5 km/h
